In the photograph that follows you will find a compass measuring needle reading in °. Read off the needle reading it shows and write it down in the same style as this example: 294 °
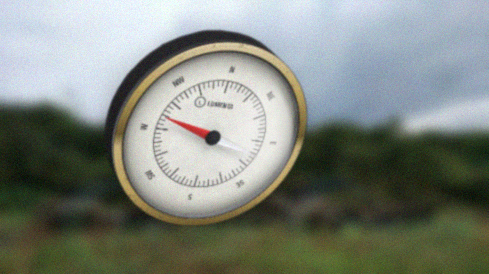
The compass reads 285 °
